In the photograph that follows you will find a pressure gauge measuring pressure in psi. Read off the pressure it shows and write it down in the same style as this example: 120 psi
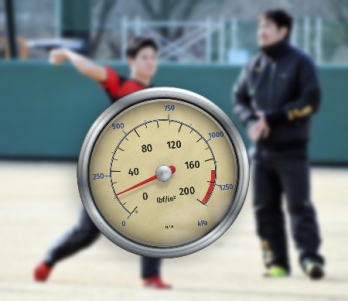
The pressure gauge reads 20 psi
